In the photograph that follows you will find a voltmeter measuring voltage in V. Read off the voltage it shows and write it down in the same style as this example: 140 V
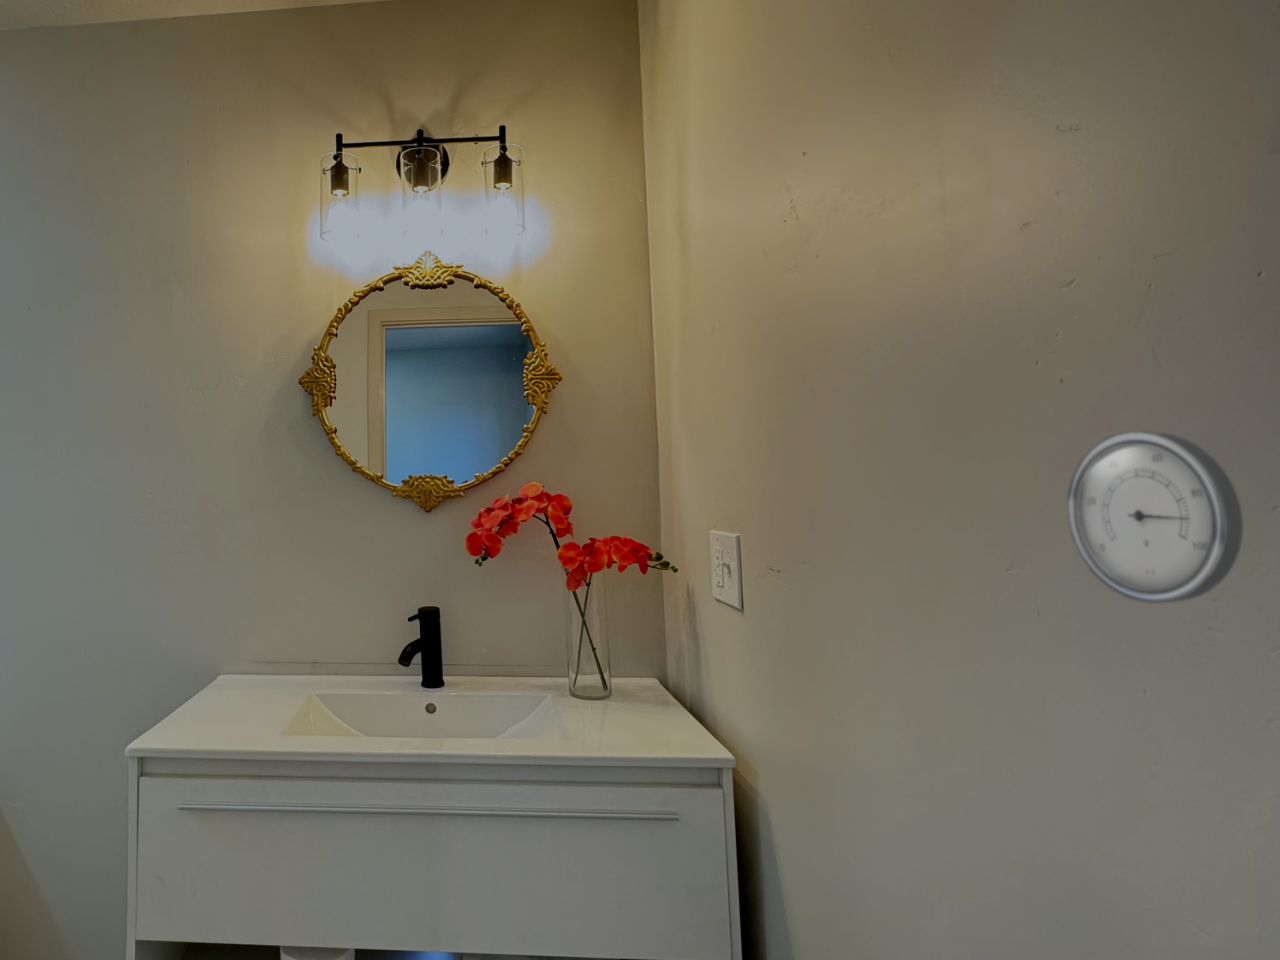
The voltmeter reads 90 V
